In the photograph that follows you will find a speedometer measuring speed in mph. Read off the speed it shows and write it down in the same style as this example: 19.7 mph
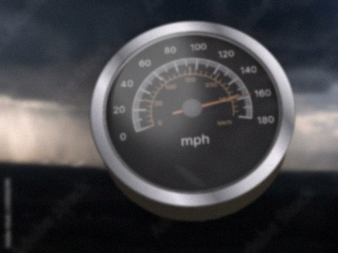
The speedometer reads 160 mph
